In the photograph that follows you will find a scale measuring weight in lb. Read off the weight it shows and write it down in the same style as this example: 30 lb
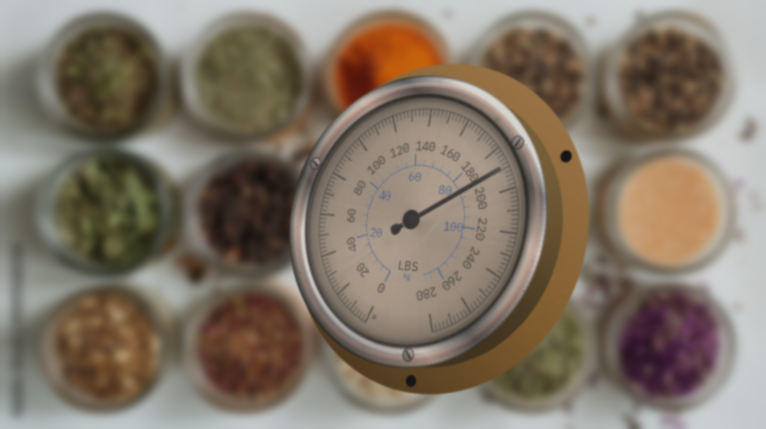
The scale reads 190 lb
